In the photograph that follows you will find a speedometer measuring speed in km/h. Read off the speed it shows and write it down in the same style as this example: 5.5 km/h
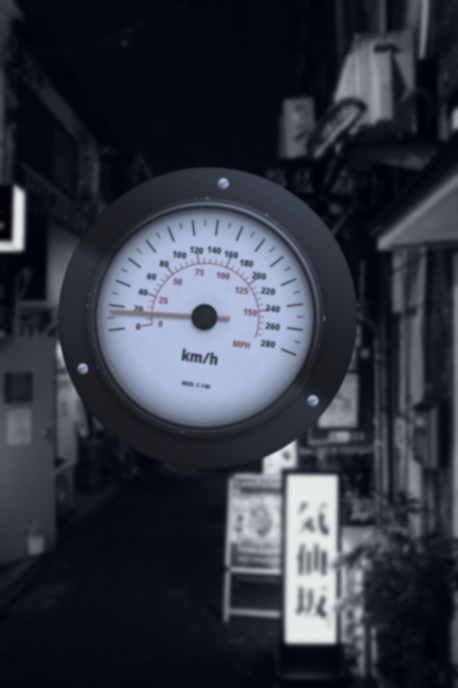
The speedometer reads 15 km/h
